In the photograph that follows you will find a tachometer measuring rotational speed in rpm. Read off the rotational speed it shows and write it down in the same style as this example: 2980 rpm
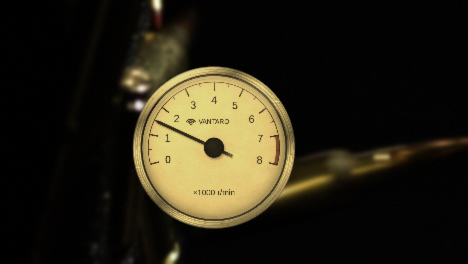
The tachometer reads 1500 rpm
